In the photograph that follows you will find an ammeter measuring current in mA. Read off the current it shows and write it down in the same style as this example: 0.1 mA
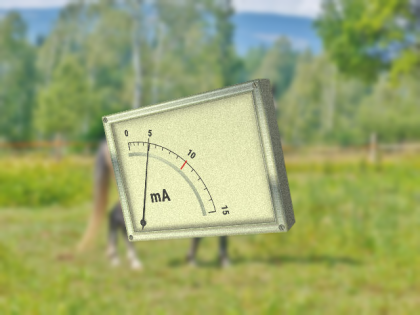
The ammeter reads 5 mA
